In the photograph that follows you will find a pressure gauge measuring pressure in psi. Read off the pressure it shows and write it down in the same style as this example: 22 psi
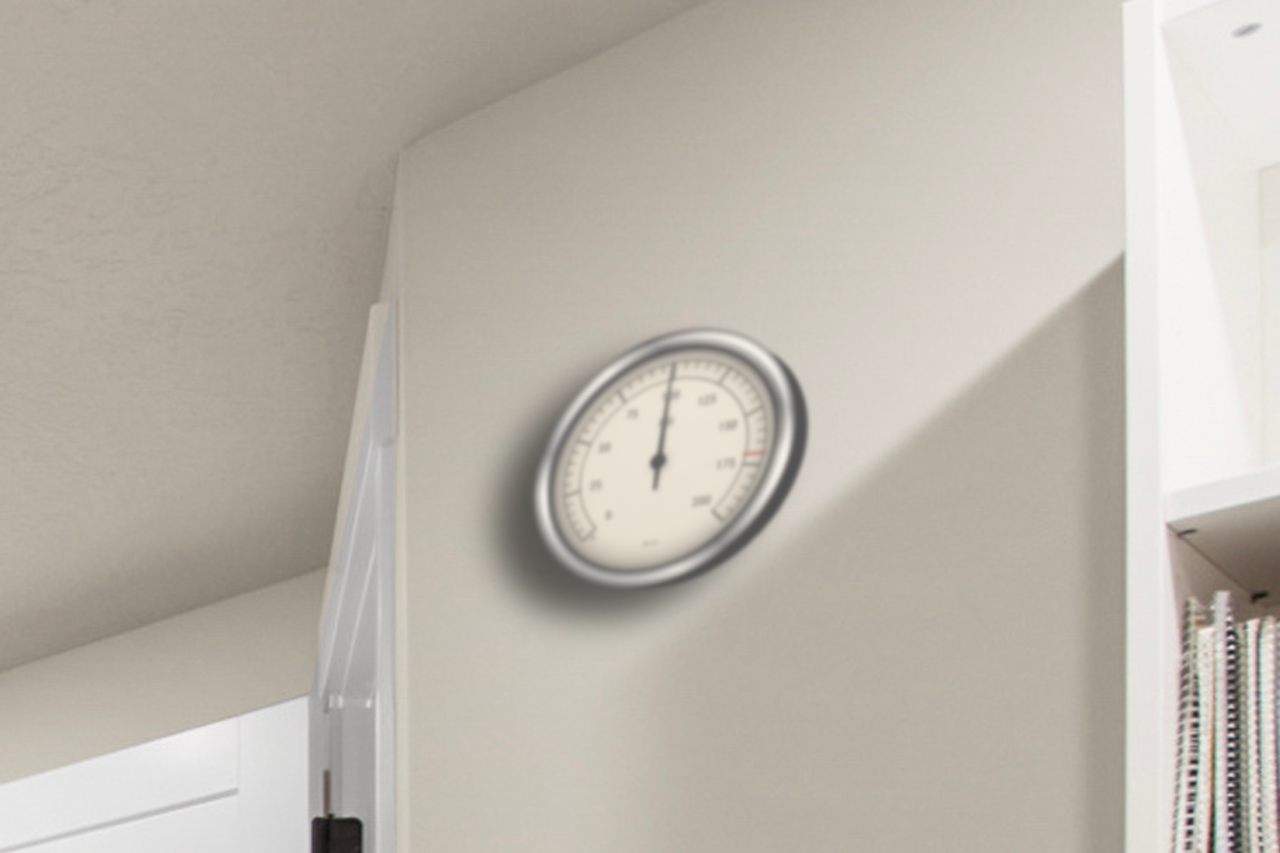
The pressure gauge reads 100 psi
